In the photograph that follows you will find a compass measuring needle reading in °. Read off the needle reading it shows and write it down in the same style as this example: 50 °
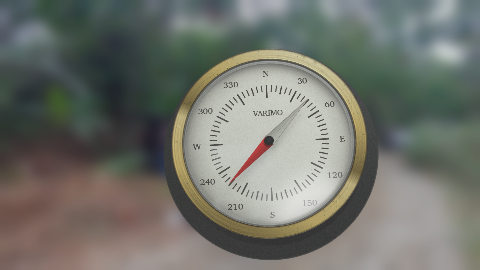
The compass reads 225 °
